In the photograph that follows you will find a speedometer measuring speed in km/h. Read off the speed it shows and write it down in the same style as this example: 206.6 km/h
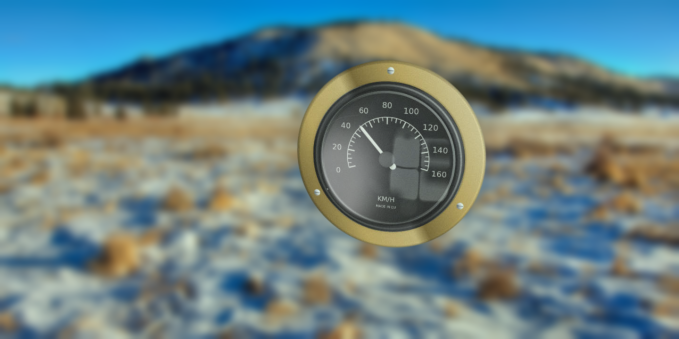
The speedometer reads 50 km/h
